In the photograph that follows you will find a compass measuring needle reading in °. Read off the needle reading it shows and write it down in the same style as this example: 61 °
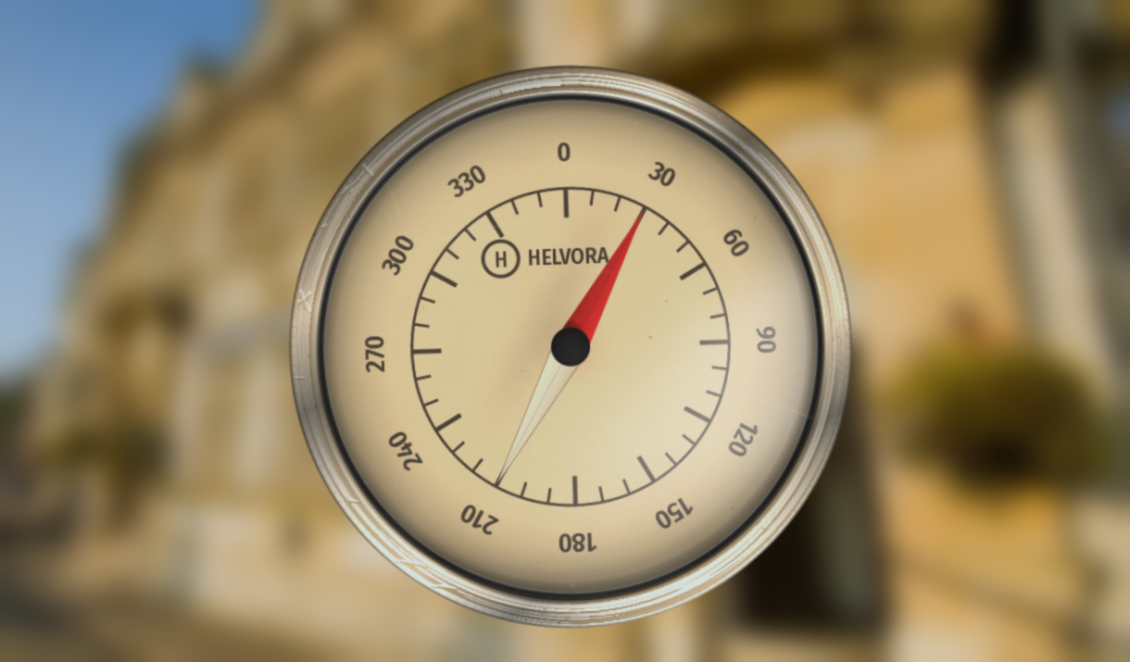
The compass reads 30 °
